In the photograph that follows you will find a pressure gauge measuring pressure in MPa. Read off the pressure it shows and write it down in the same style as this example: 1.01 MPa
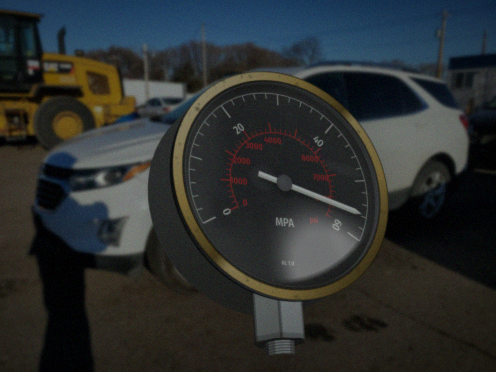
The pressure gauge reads 56 MPa
